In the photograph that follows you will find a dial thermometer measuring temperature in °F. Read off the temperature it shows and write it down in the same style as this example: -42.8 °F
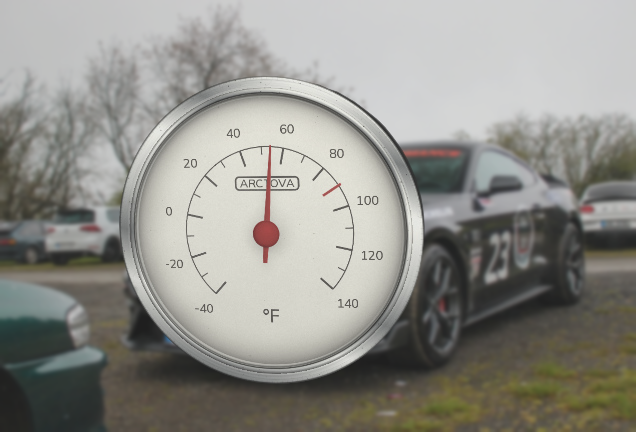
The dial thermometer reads 55 °F
